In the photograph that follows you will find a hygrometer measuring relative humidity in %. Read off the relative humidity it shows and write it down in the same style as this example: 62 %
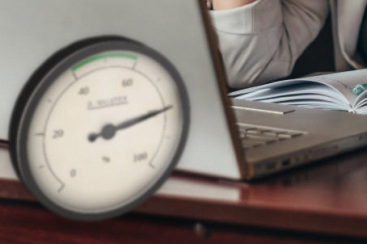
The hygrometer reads 80 %
